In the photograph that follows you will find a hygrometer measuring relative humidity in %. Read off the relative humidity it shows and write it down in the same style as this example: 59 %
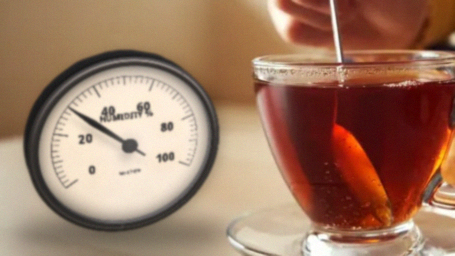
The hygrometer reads 30 %
